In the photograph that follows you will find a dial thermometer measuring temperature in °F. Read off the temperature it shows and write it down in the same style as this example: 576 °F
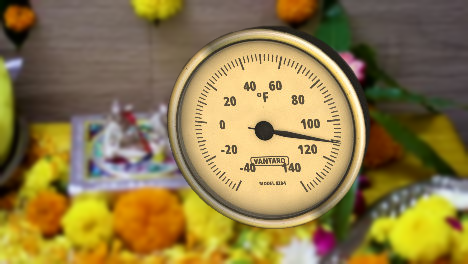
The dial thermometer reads 110 °F
